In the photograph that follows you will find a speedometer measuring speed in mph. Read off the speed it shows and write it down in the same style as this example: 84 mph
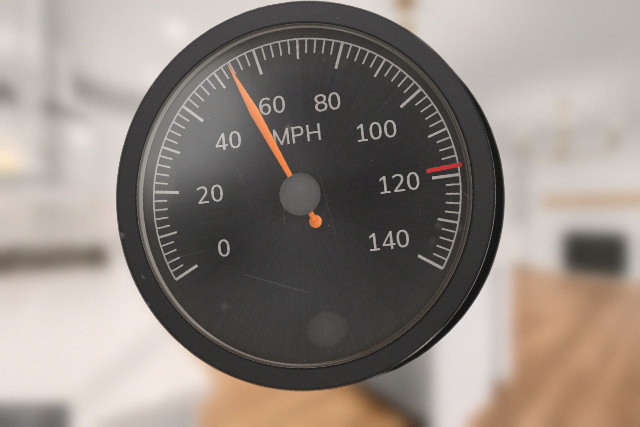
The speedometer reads 54 mph
